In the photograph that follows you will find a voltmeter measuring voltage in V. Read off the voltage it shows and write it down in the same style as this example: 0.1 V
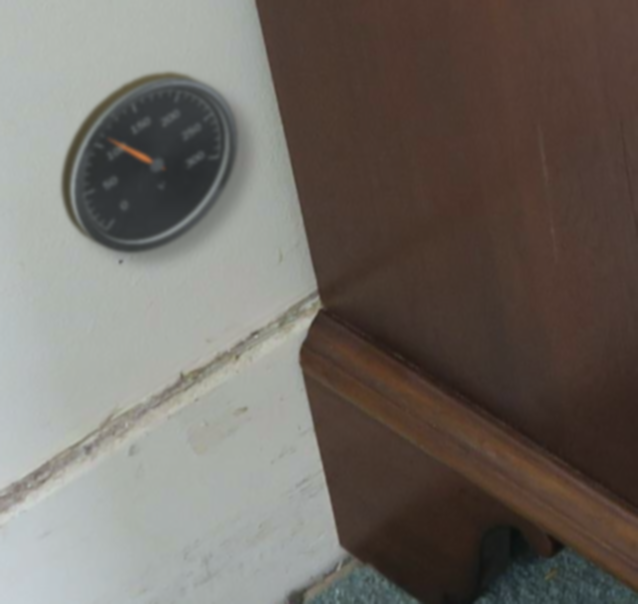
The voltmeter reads 110 V
